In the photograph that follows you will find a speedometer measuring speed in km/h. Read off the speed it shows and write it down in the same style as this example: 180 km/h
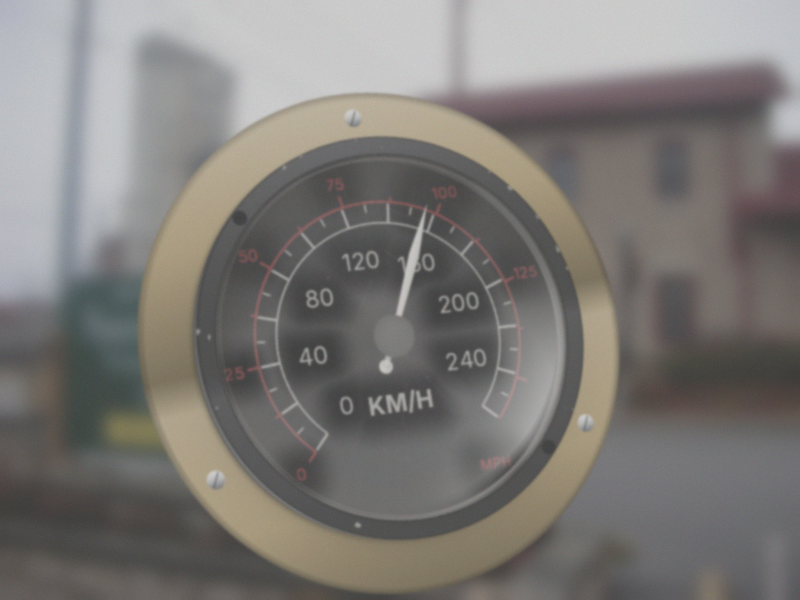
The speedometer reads 155 km/h
